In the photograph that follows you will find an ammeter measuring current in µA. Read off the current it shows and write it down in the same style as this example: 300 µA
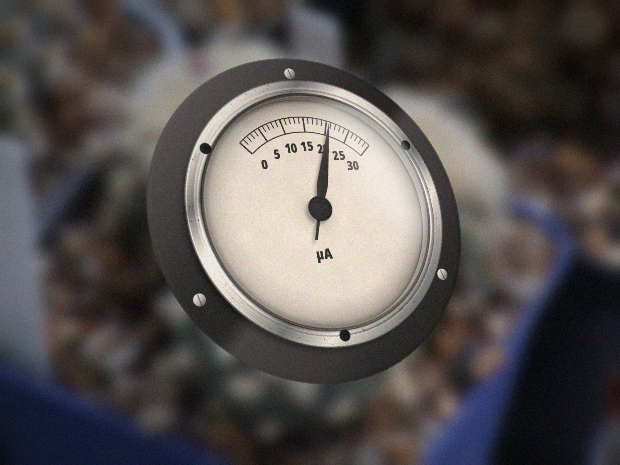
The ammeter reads 20 µA
